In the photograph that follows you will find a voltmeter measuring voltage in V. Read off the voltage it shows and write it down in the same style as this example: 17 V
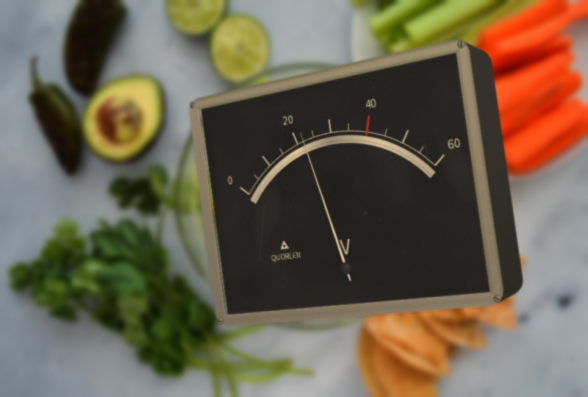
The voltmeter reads 22.5 V
